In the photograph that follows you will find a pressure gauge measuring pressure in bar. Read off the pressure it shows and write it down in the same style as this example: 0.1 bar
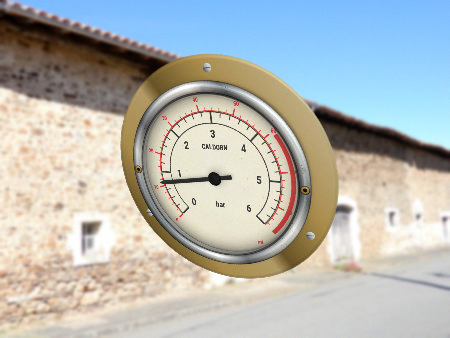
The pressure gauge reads 0.8 bar
